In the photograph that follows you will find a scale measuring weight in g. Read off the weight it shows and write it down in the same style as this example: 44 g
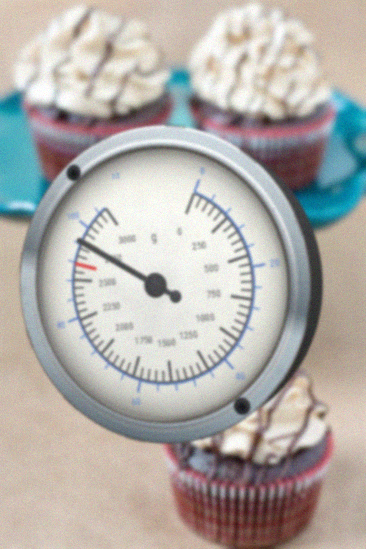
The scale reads 2750 g
